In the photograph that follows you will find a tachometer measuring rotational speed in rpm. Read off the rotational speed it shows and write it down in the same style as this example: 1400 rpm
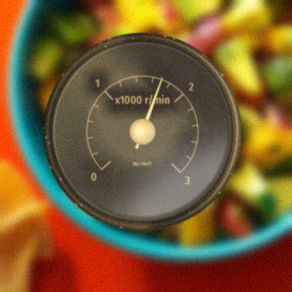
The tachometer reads 1700 rpm
